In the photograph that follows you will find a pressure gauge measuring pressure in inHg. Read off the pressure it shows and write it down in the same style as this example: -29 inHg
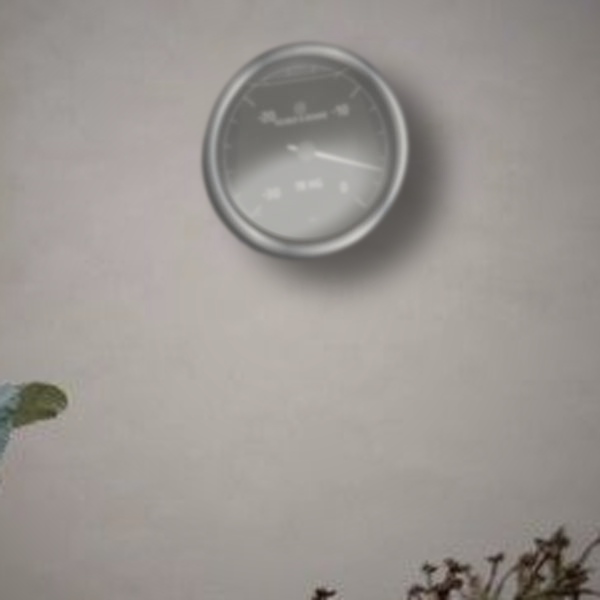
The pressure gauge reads -3 inHg
